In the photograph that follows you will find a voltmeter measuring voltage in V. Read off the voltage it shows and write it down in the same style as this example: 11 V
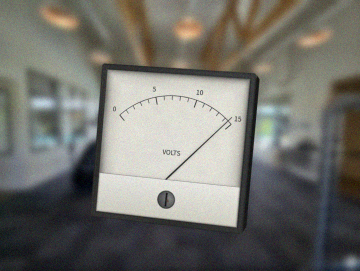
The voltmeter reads 14.5 V
